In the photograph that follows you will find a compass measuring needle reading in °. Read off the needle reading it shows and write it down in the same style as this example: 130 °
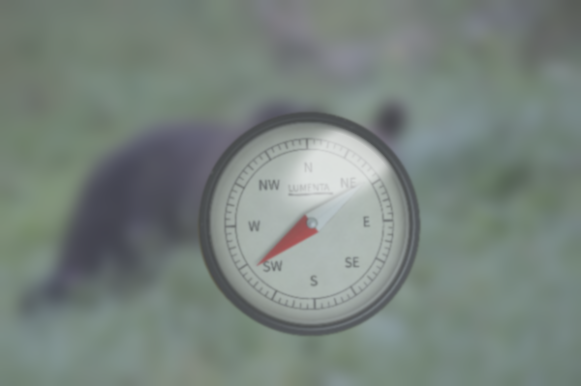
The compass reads 235 °
